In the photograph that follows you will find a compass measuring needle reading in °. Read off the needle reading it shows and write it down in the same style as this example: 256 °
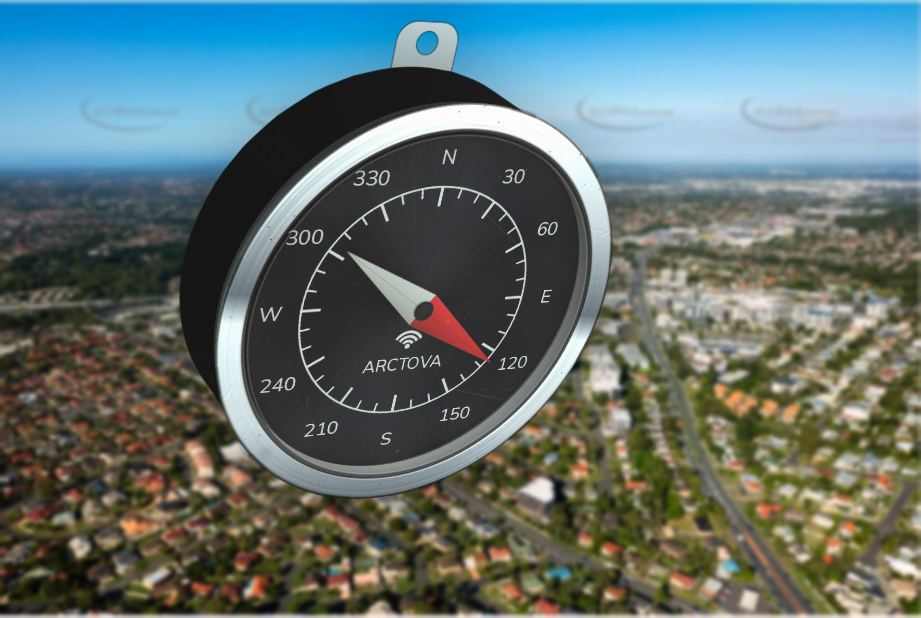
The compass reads 125 °
